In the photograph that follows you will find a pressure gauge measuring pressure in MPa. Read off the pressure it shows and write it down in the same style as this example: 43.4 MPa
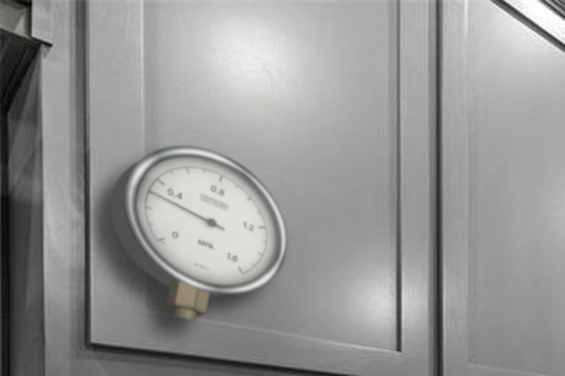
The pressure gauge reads 0.3 MPa
